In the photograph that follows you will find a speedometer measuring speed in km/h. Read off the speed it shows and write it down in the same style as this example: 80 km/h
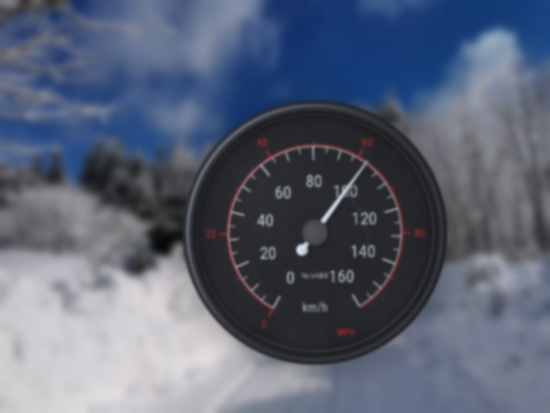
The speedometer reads 100 km/h
